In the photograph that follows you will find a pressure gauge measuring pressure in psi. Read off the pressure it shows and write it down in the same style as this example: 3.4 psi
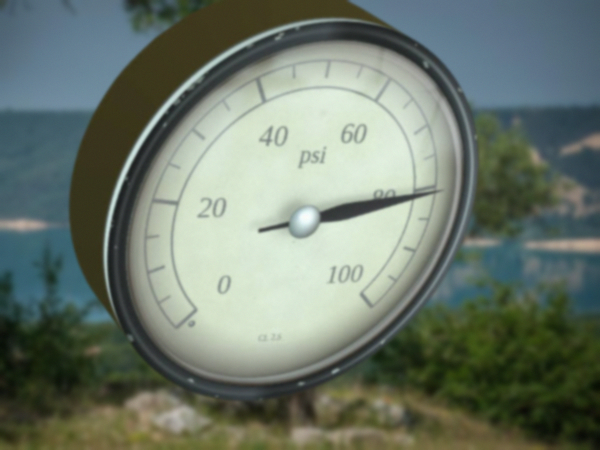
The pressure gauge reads 80 psi
